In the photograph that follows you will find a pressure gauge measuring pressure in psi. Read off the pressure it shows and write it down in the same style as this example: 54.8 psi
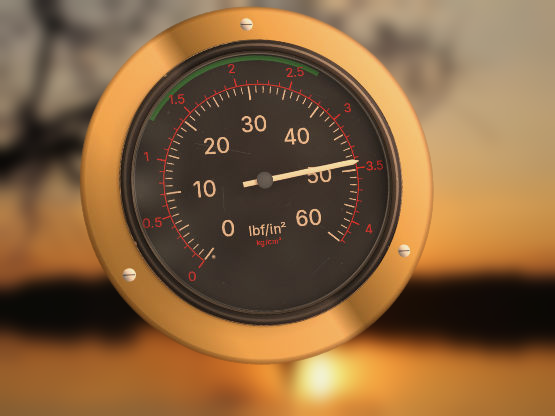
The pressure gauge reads 49 psi
